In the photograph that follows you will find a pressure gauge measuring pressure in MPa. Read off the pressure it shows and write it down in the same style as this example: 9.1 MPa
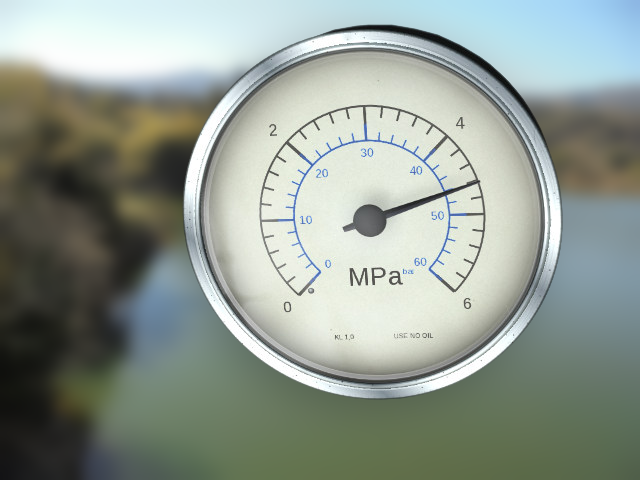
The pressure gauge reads 4.6 MPa
